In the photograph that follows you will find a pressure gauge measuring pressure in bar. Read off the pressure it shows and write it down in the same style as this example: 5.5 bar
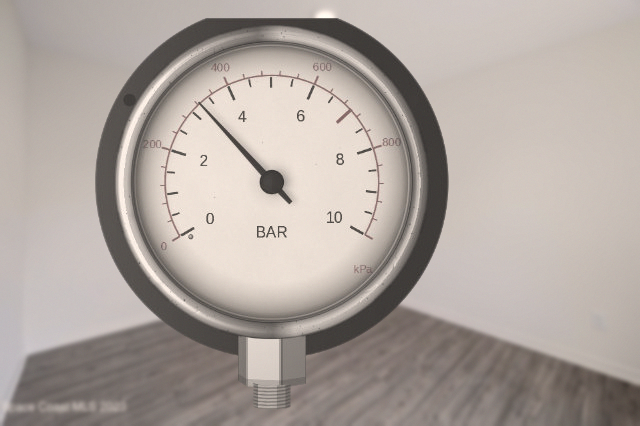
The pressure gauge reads 3.25 bar
